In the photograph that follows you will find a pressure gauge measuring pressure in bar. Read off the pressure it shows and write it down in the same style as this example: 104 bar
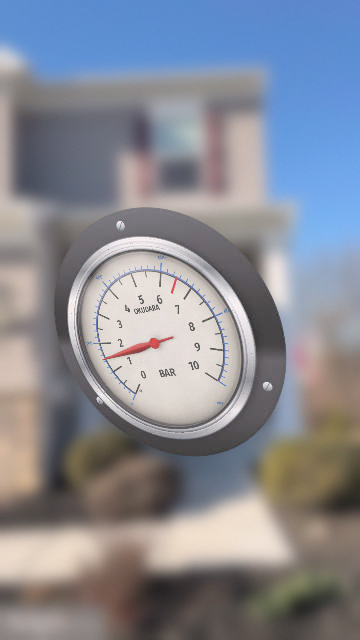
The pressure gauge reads 1.5 bar
